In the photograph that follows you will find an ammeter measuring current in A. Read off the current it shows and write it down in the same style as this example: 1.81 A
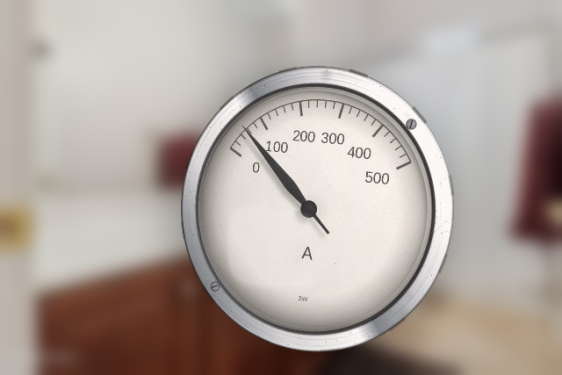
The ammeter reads 60 A
